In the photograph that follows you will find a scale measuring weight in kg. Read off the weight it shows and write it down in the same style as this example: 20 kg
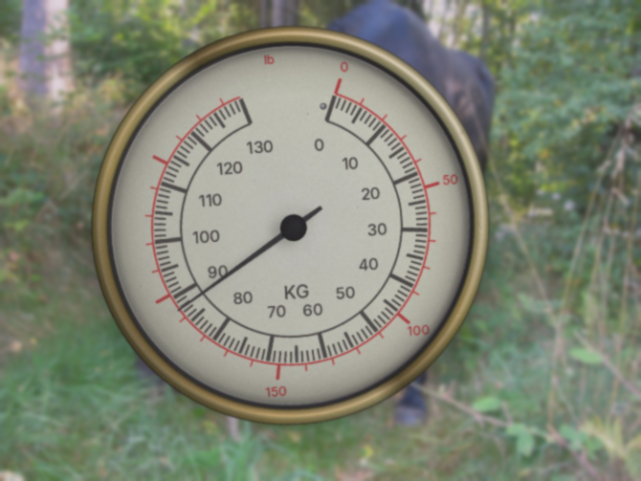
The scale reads 88 kg
